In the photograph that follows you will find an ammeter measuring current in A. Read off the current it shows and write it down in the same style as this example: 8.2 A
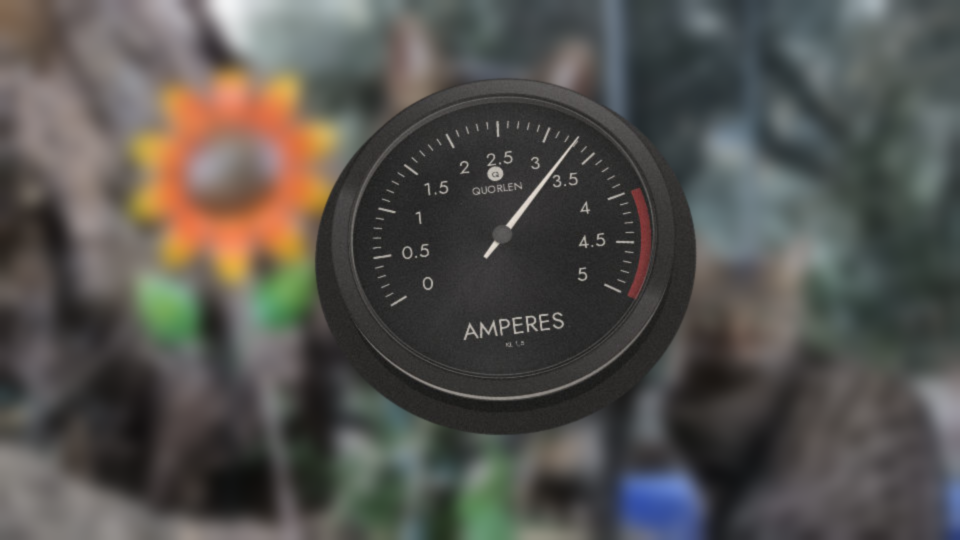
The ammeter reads 3.3 A
